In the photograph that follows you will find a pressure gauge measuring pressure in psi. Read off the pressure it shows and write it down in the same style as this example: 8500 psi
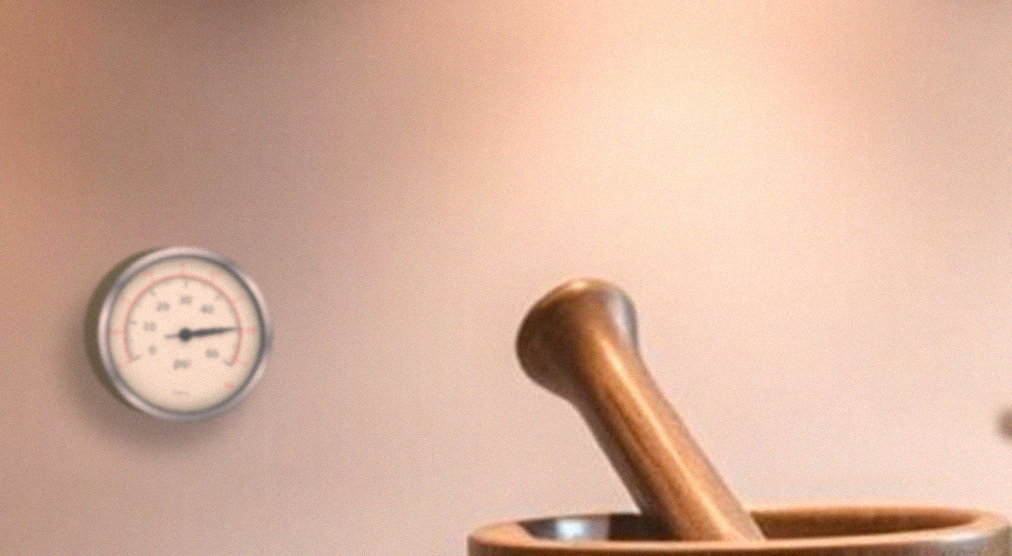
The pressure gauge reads 50 psi
